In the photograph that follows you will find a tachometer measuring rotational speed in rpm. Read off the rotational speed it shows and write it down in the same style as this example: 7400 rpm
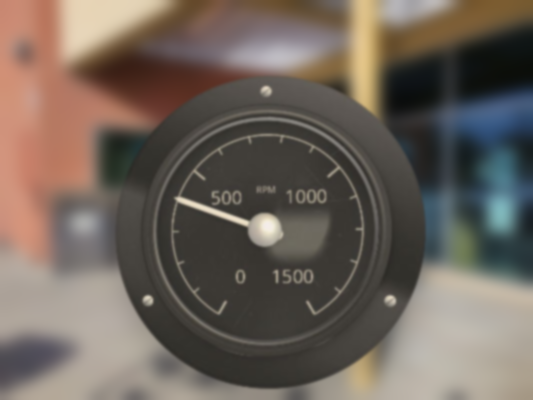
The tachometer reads 400 rpm
